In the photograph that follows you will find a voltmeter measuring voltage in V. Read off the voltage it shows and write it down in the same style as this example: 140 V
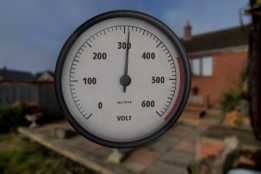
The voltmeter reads 310 V
